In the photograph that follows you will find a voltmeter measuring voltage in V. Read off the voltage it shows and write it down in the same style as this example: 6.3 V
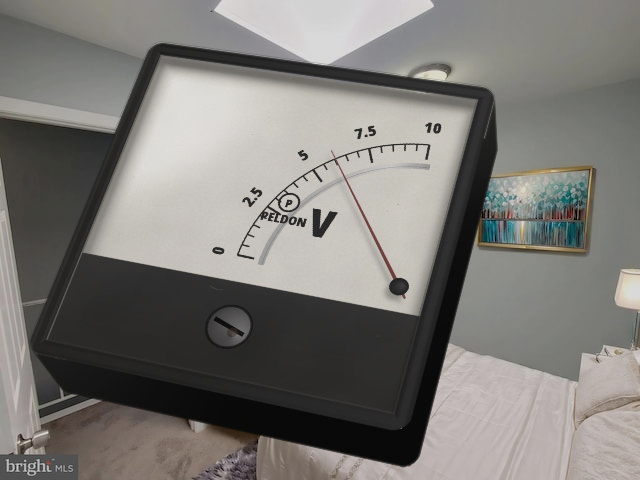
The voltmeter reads 6 V
